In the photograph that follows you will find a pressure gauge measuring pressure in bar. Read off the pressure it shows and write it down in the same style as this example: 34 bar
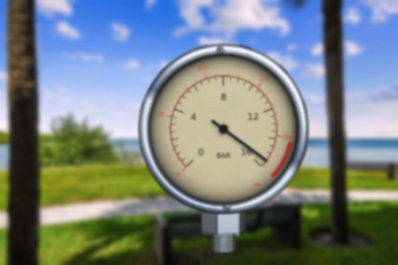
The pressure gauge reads 15.5 bar
